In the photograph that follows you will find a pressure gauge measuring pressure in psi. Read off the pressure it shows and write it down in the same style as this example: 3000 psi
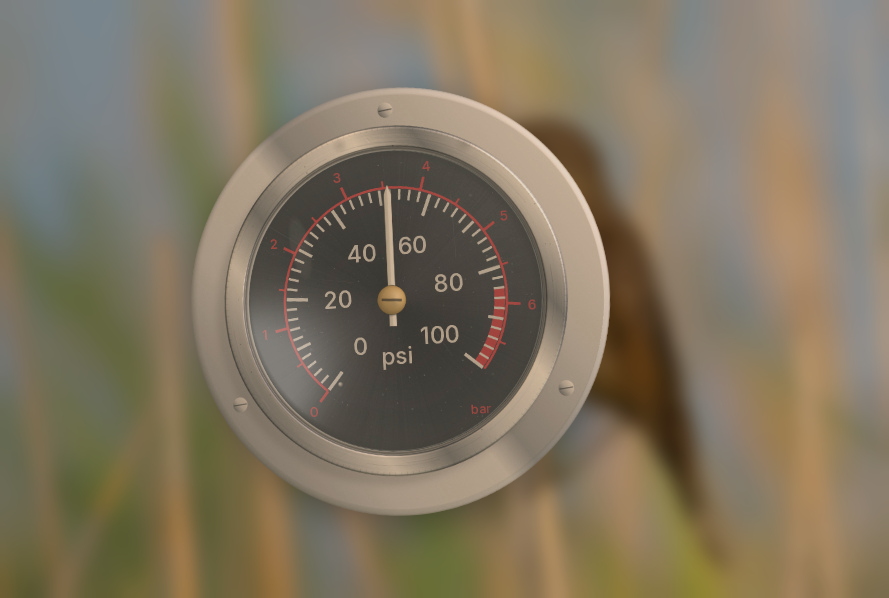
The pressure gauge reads 52 psi
